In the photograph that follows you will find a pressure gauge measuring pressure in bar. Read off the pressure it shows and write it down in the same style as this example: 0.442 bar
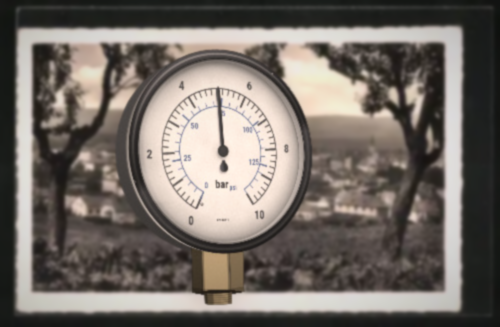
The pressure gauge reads 5 bar
